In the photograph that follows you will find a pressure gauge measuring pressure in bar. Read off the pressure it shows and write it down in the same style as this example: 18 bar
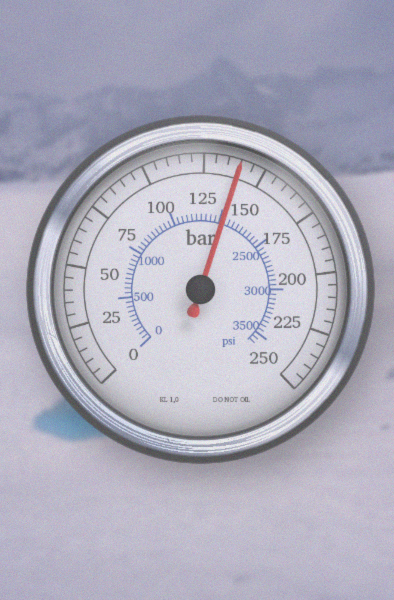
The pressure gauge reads 140 bar
